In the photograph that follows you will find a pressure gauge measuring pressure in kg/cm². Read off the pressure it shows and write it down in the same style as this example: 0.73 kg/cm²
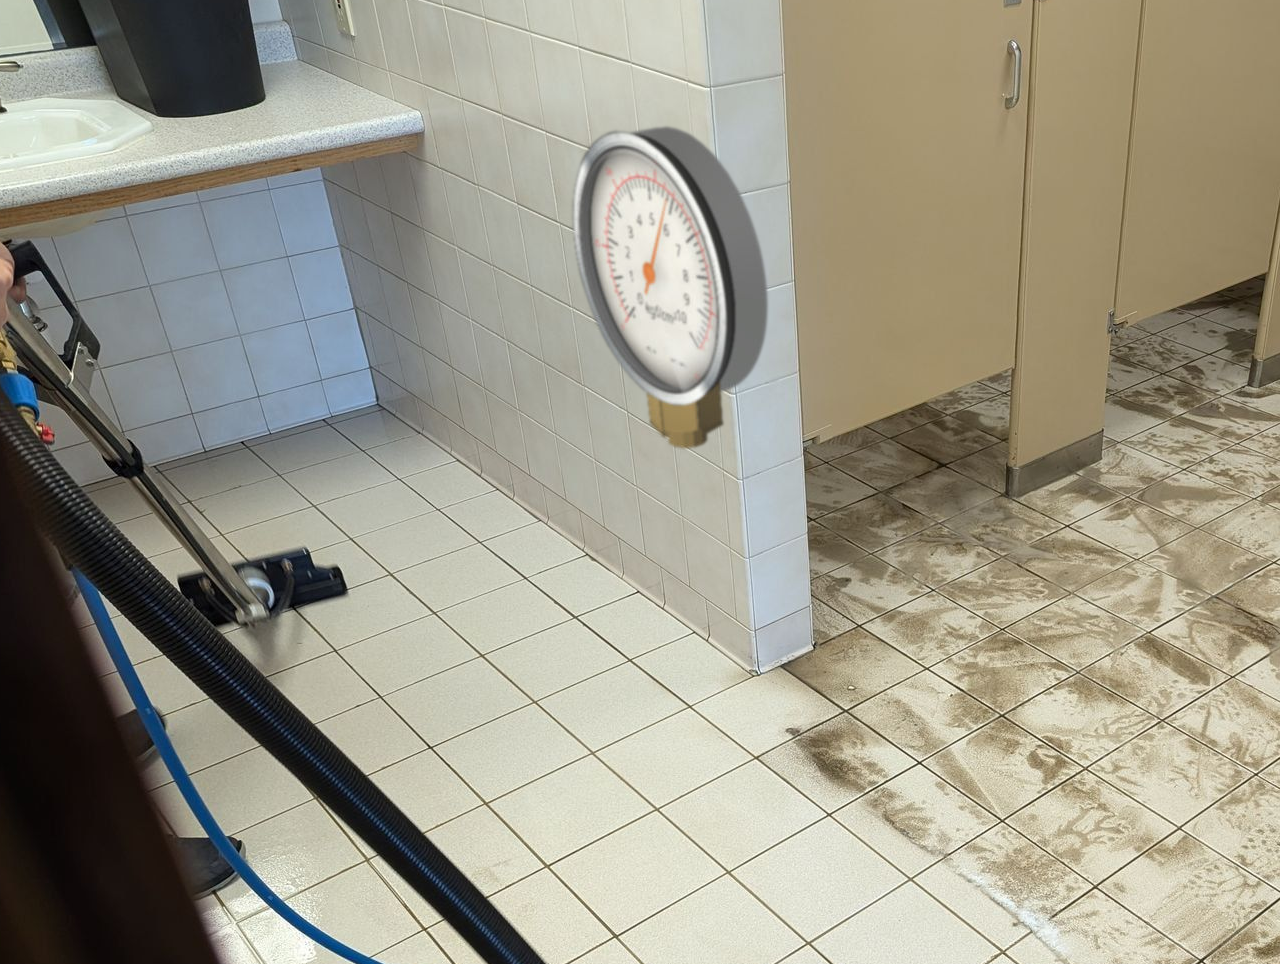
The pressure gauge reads 6 kg/cm²
